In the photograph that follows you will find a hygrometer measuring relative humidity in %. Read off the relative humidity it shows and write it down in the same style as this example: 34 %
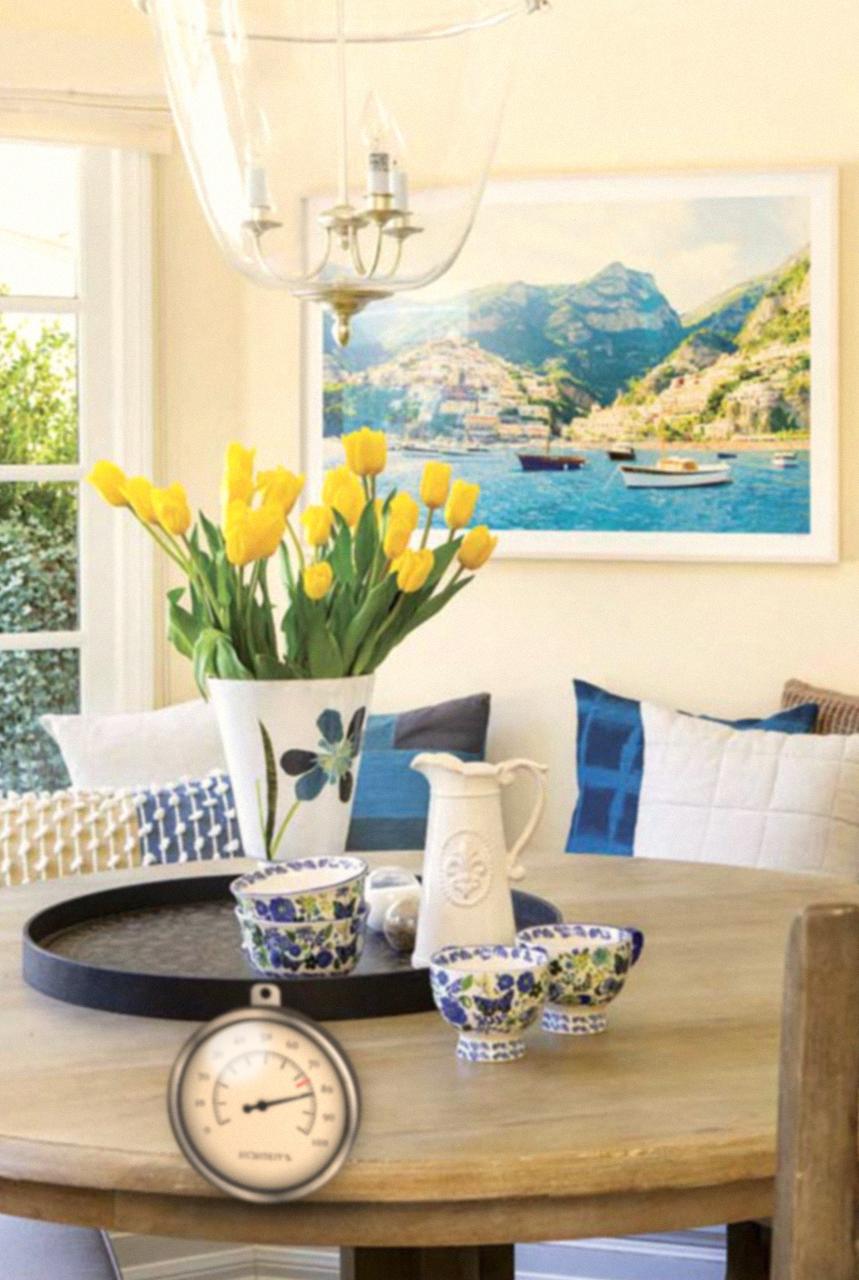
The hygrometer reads 80 %
